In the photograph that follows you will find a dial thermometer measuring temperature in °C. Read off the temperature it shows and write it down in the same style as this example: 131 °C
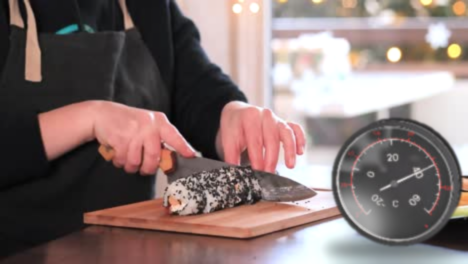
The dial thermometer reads 40 °C
